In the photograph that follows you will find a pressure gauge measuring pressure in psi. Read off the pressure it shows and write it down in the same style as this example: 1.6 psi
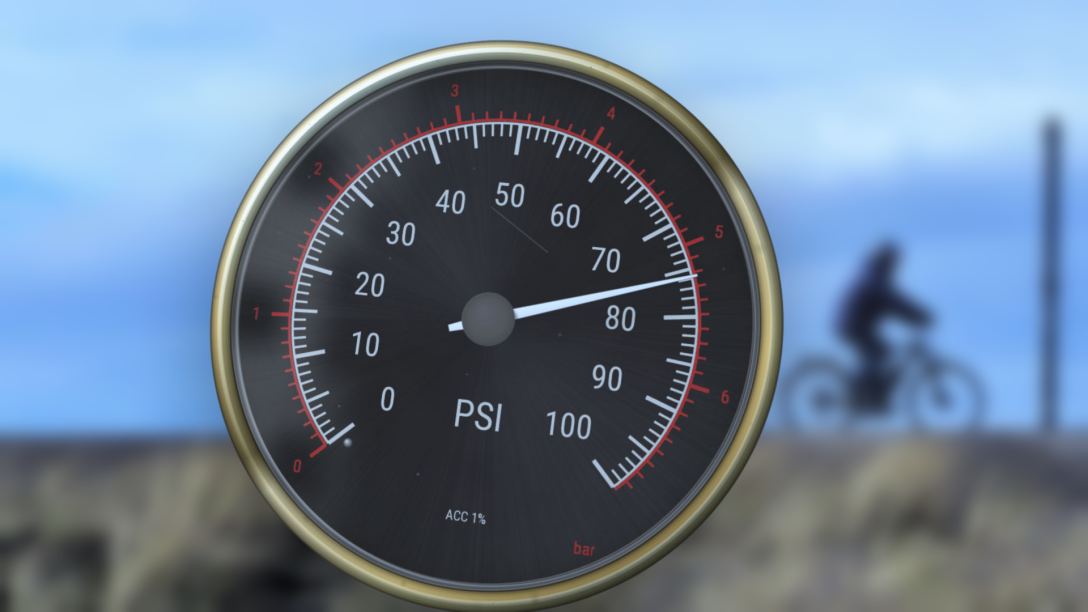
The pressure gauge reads 76 psi
